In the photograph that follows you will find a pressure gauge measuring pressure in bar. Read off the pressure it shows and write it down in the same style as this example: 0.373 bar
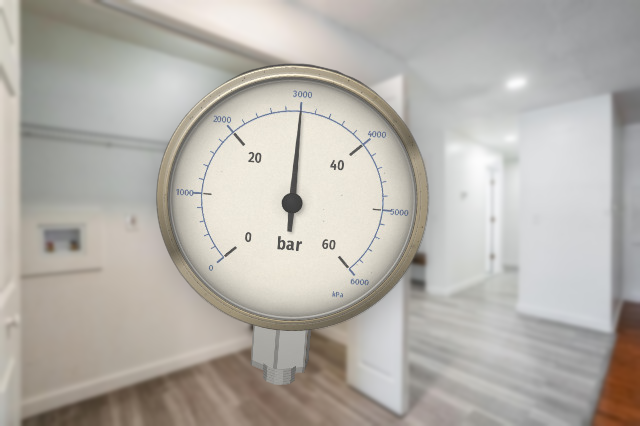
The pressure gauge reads 30 bar
